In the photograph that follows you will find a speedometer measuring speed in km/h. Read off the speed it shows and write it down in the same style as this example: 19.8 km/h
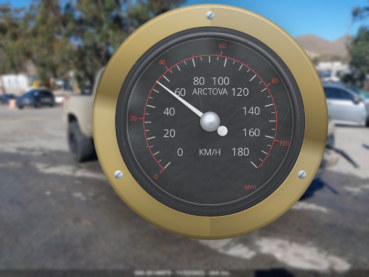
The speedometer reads 55 km/h
